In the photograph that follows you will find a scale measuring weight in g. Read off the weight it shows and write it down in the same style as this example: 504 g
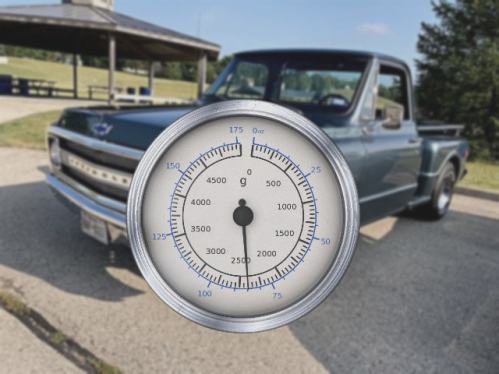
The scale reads 2400 g
